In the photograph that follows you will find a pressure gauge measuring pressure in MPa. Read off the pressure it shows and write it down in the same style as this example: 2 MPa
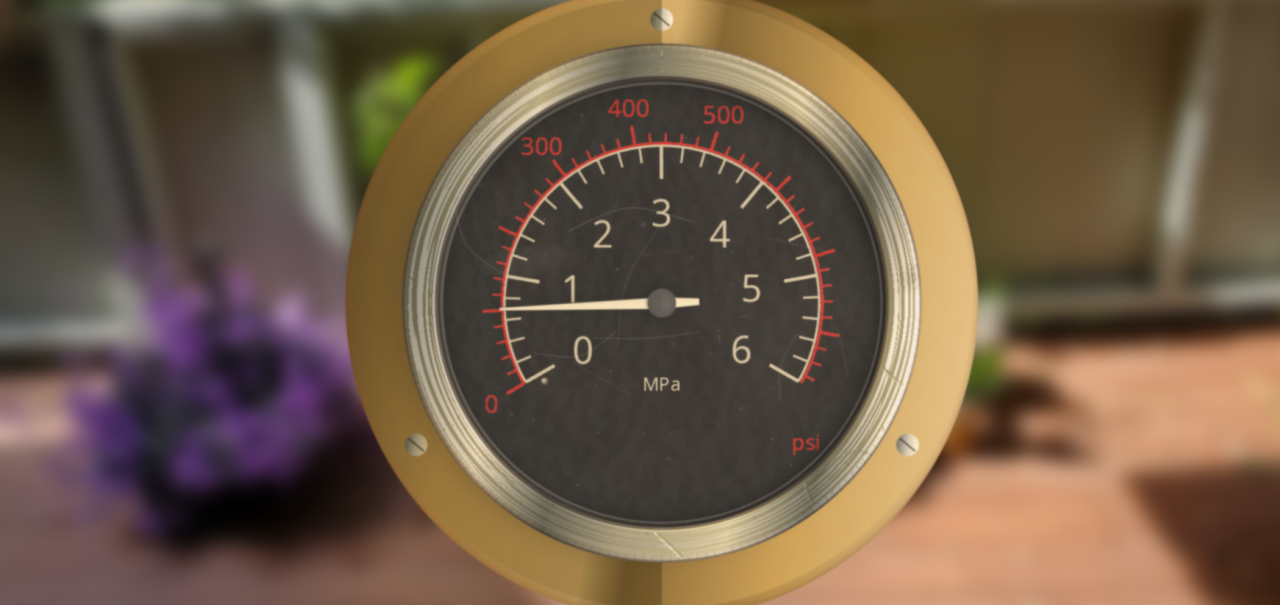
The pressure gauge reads 0.7 MPa
